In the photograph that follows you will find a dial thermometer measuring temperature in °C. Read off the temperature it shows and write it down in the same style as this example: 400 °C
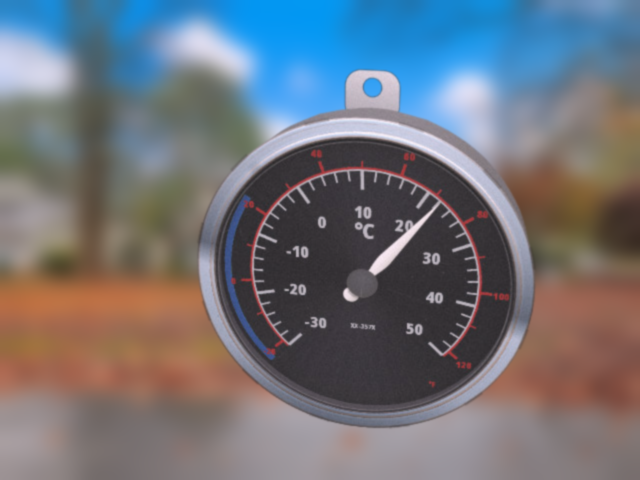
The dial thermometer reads 22 °C
